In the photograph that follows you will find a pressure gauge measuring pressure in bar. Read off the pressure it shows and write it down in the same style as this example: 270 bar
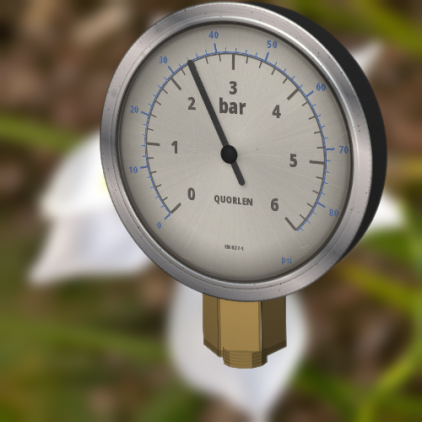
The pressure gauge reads 2.4 bar
